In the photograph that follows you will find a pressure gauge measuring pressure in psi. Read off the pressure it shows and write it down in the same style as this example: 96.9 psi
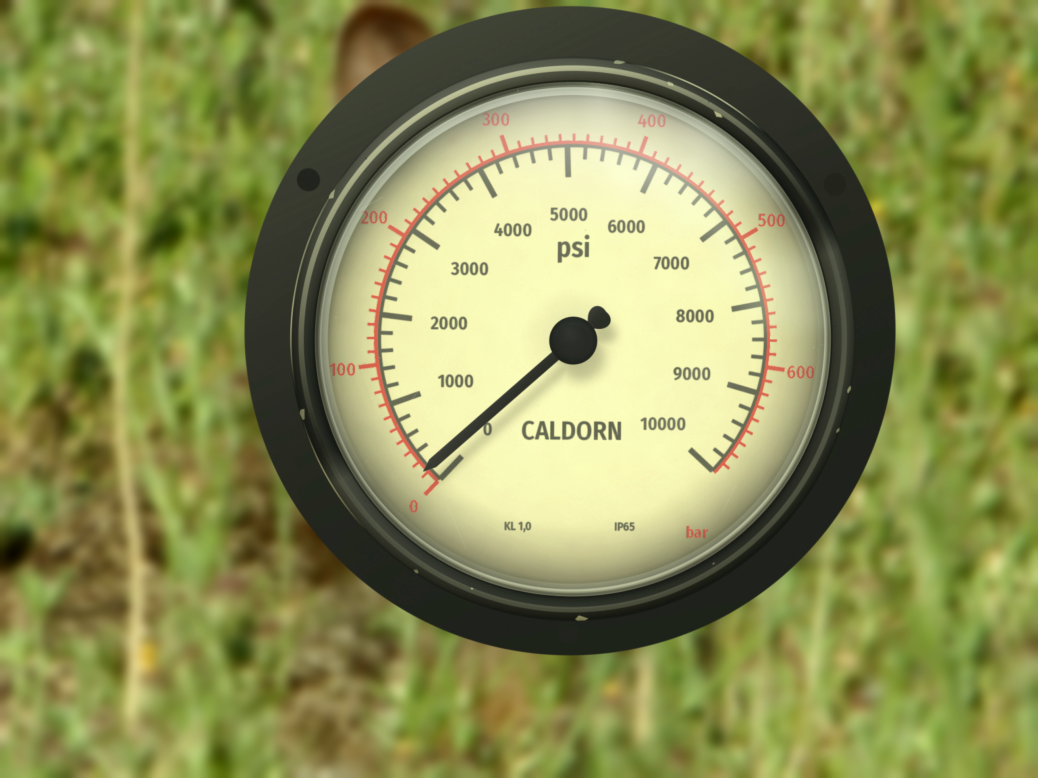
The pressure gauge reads 200 psi
